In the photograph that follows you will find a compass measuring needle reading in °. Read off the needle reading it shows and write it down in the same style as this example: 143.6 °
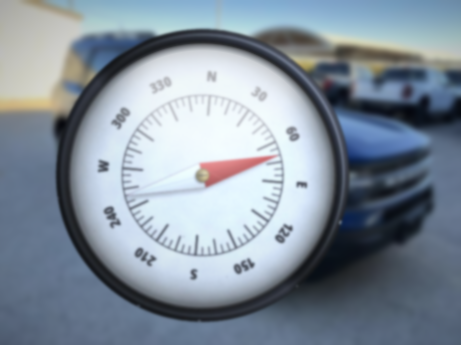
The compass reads 70 °
